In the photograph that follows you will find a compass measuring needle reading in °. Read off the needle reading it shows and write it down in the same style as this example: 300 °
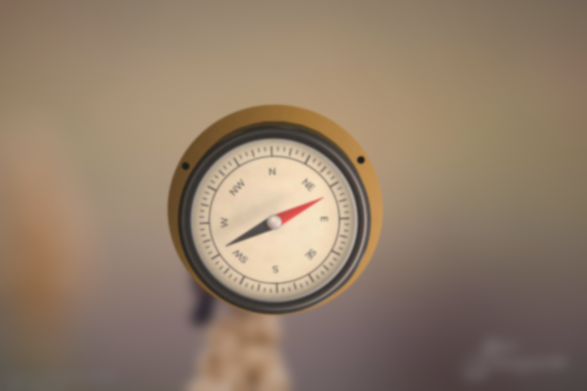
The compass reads 65 °
